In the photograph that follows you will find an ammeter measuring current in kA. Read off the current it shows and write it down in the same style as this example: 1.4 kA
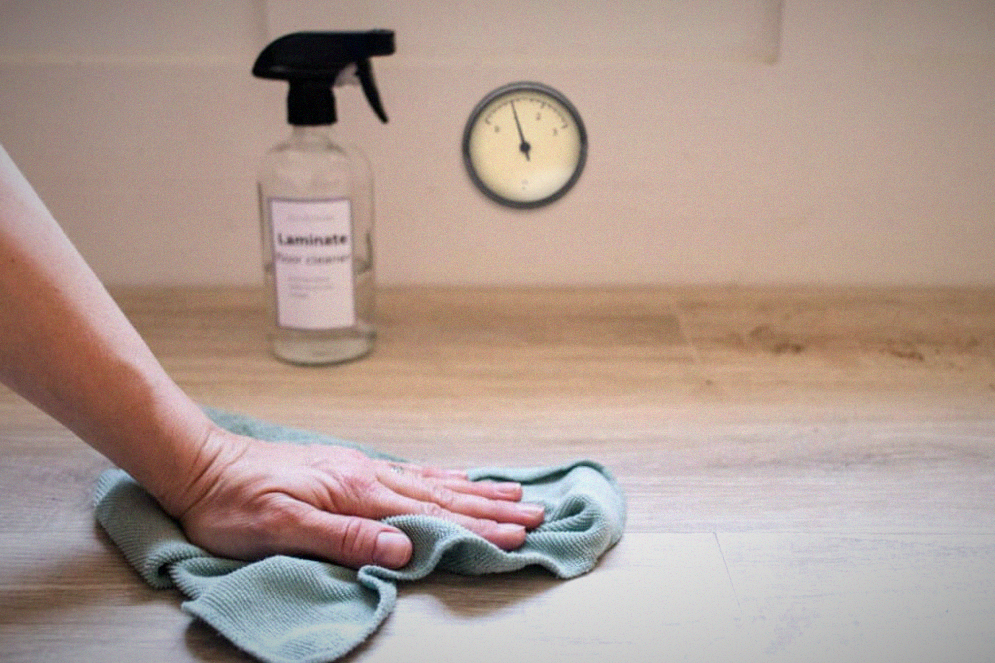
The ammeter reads 1 kA
